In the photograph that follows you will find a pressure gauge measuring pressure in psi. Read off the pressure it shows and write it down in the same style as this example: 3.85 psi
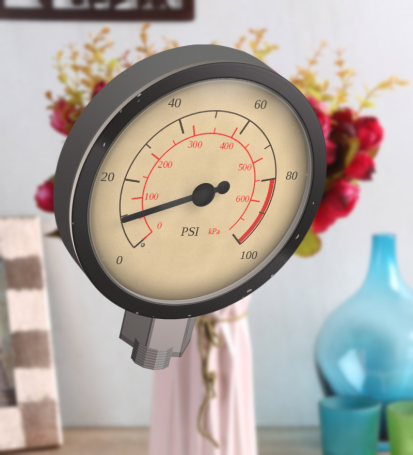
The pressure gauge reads 10 psi
